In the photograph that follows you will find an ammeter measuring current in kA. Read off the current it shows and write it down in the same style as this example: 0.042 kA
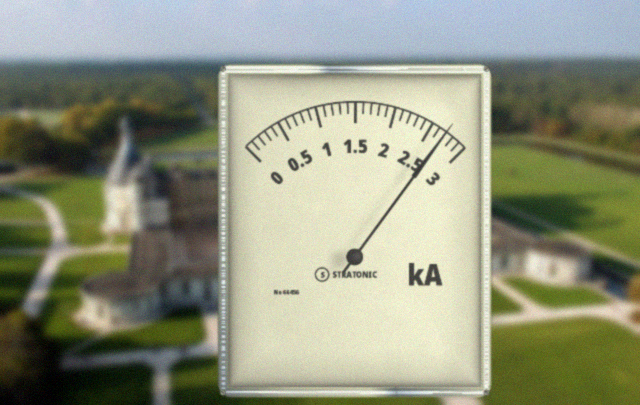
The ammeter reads 2.7 kA
